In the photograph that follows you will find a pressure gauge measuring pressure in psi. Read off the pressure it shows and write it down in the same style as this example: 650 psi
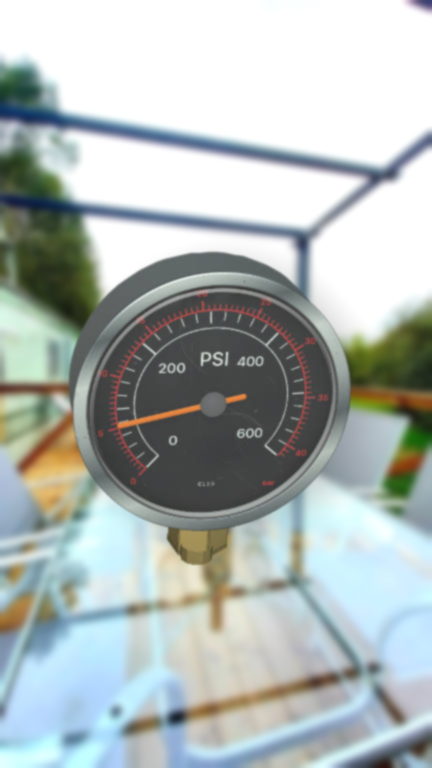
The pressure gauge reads 80 psi
